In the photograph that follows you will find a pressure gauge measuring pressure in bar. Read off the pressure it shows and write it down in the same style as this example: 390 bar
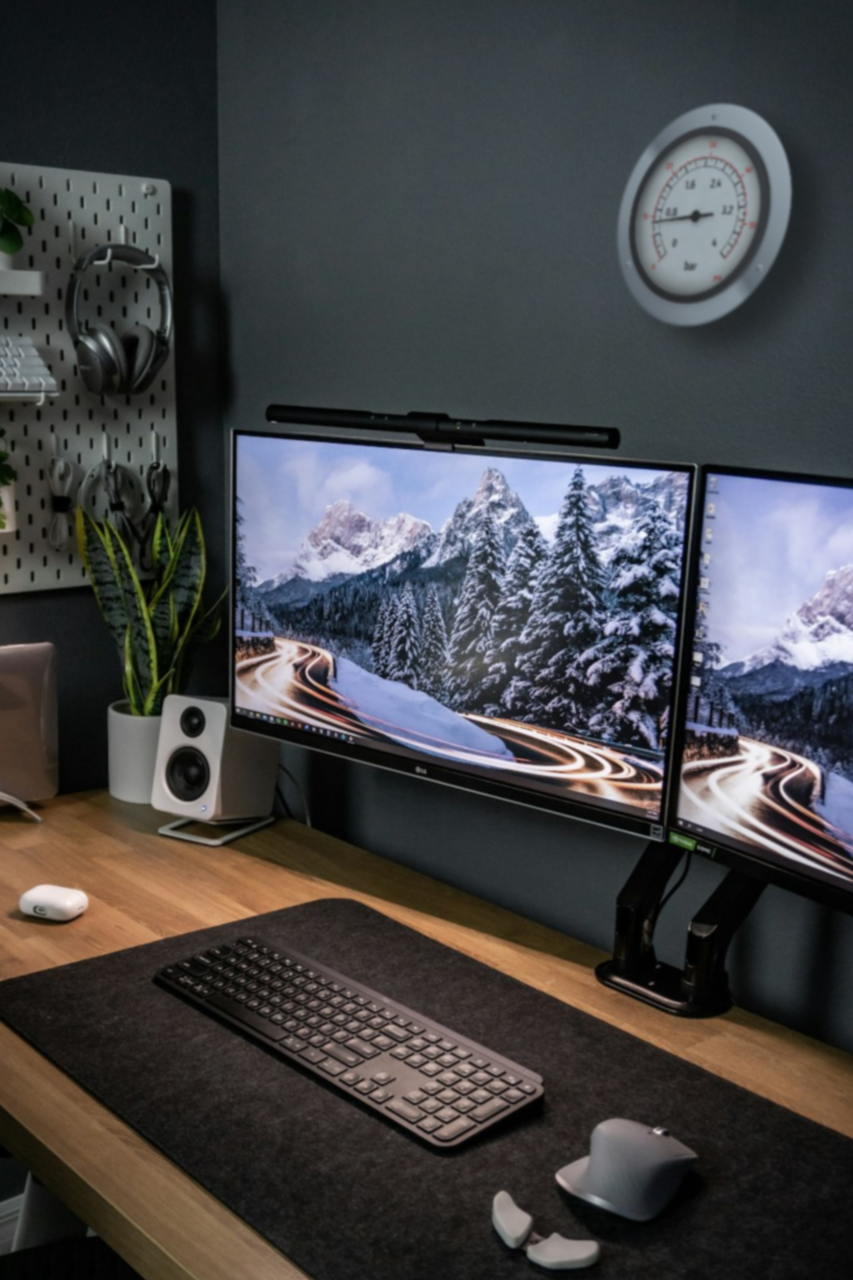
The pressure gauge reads 0.6 bar
